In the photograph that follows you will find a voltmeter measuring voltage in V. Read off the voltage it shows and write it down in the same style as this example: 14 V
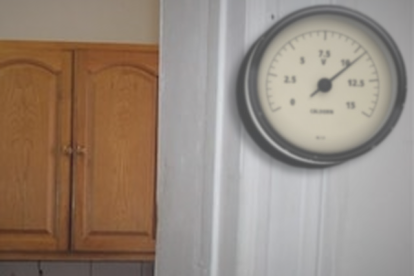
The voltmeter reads 10.5 V
